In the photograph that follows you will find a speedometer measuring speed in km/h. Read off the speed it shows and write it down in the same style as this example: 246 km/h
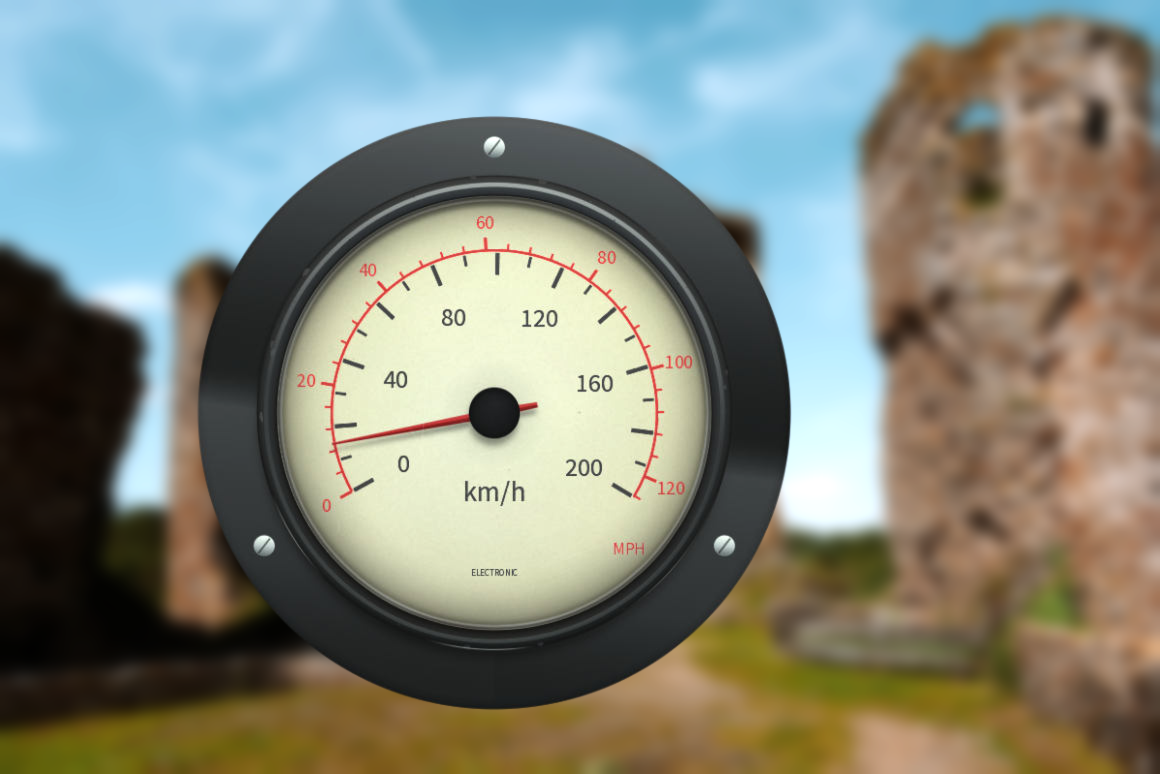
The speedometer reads 15 km/h
